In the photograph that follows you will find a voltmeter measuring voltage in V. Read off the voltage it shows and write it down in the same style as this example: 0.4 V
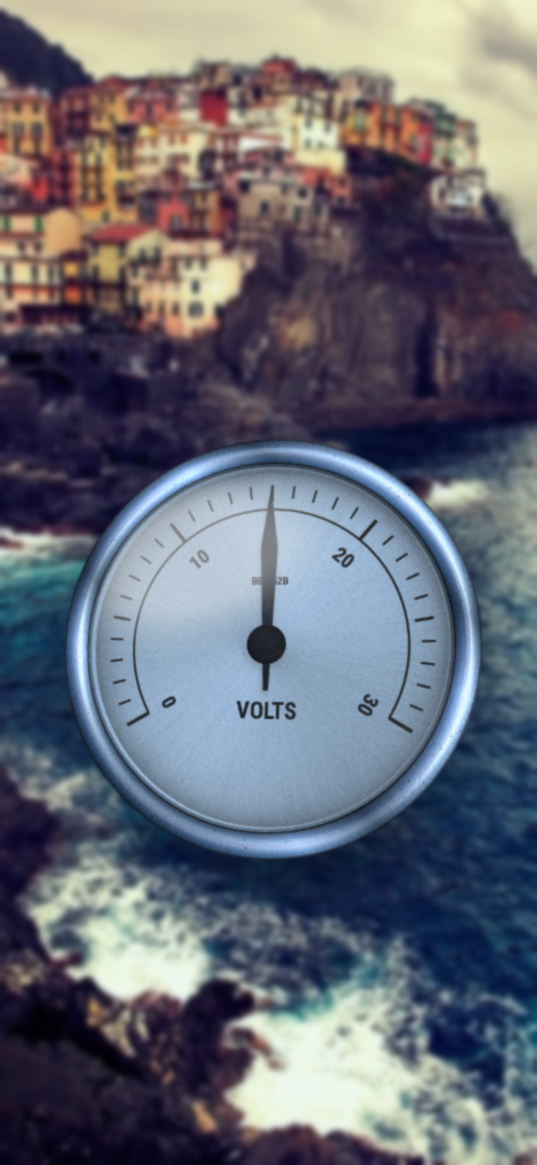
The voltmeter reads 15 V
